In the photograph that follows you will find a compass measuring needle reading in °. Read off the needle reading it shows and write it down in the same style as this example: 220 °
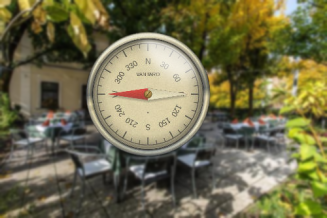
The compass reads 270 °
